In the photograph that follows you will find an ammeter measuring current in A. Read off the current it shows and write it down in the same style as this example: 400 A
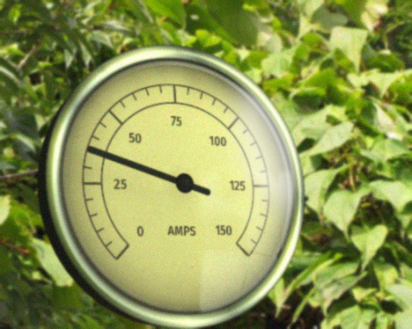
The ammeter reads 35 A
